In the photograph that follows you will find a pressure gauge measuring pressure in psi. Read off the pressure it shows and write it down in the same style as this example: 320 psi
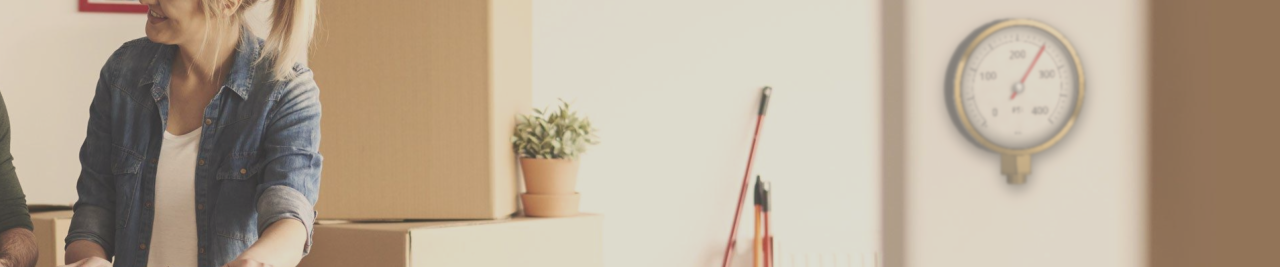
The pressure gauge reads 250 psi
